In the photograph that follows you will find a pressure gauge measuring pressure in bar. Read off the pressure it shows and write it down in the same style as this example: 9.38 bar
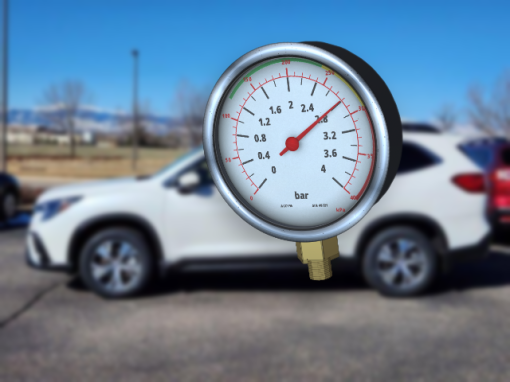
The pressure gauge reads 2.8 bar
